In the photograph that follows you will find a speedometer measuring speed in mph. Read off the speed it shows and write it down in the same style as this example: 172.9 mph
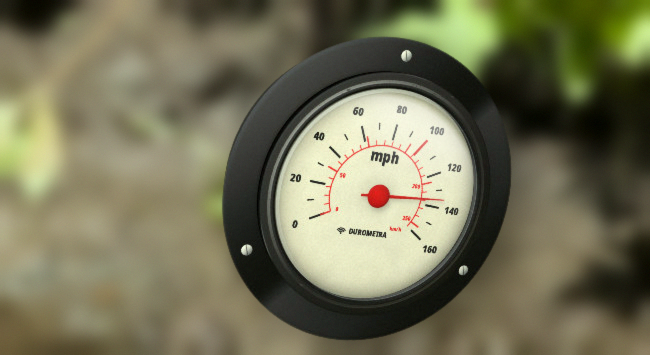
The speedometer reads 135 mph
